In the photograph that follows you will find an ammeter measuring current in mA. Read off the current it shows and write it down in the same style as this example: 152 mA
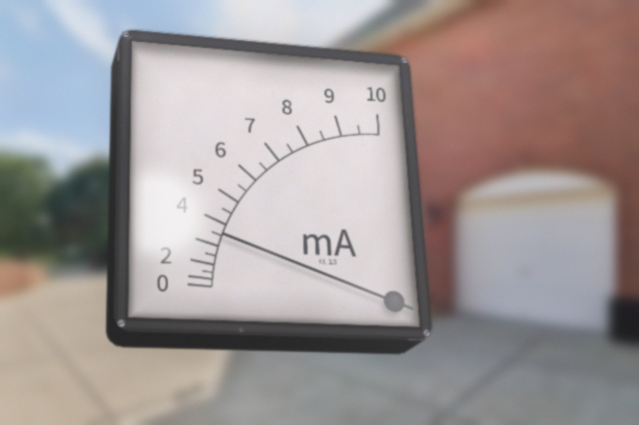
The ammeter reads 3.5 mA
